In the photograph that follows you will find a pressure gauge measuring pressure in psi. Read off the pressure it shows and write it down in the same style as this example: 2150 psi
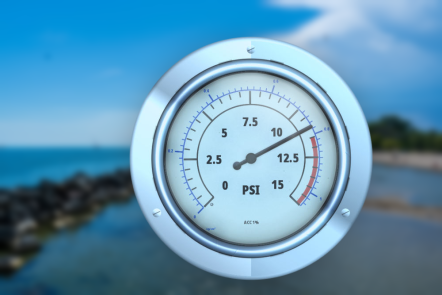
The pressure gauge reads 11 psi
